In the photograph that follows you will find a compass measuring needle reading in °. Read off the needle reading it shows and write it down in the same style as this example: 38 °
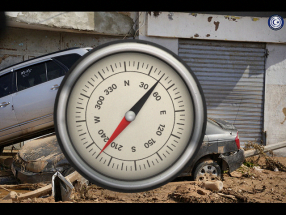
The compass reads 225 °
